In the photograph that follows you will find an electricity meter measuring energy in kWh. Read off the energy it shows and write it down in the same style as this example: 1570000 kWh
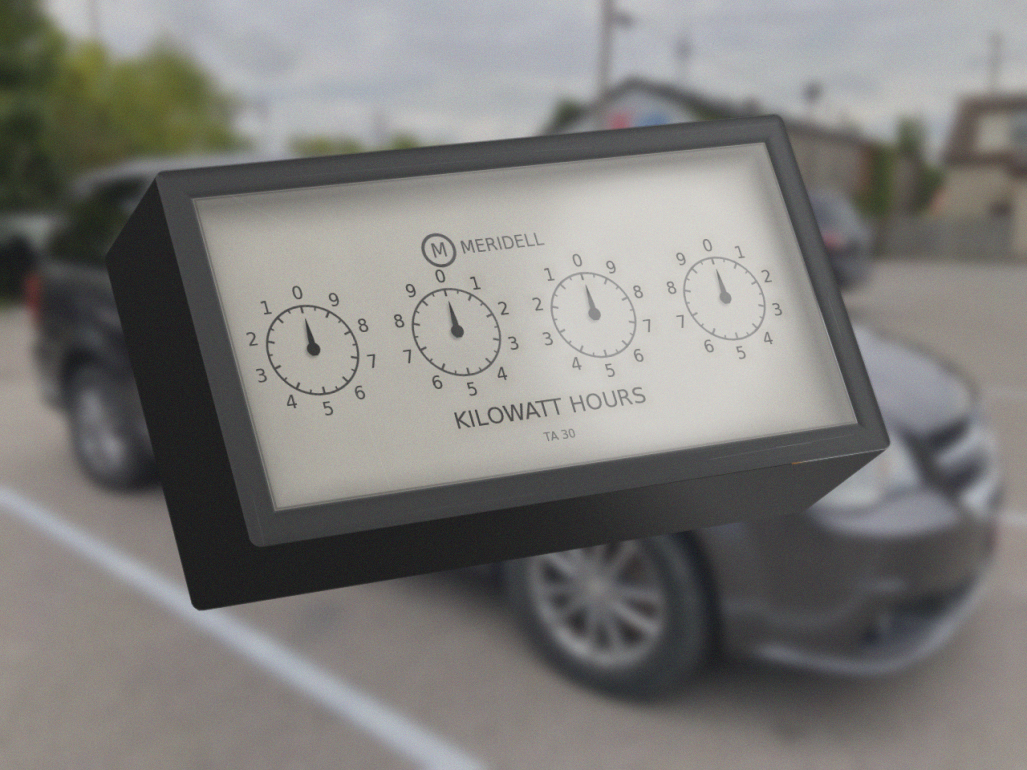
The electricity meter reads 0 kWh
